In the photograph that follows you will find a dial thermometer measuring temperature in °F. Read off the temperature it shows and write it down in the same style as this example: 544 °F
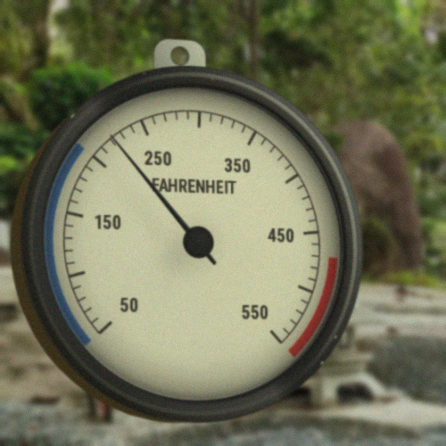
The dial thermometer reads 220 °F
